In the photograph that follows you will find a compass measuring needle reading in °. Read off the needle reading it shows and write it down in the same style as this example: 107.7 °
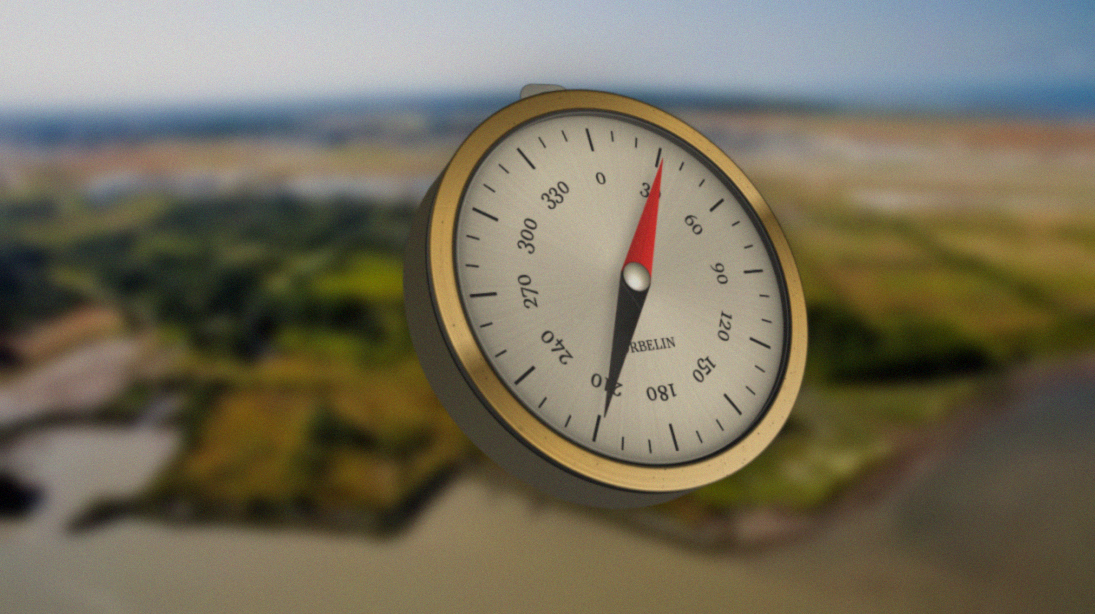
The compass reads 30 °
